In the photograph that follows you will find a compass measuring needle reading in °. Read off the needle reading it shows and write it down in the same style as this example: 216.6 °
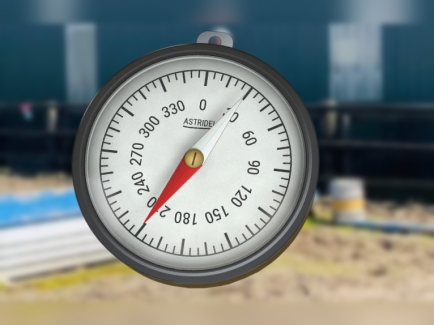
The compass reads 210 °
